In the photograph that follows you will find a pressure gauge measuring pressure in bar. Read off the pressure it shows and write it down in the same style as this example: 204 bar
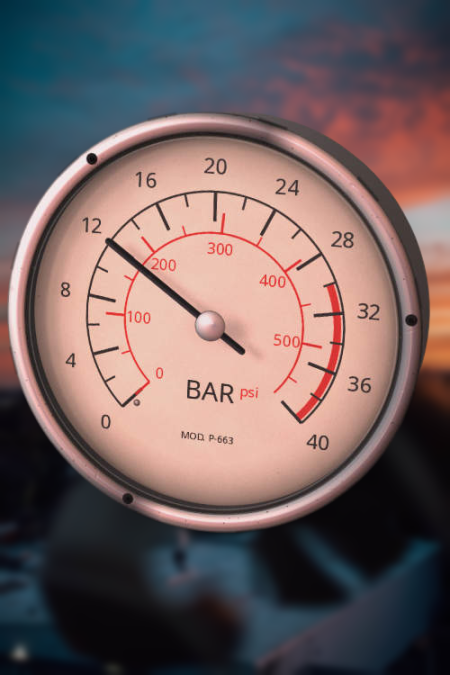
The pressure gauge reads 12 bar
